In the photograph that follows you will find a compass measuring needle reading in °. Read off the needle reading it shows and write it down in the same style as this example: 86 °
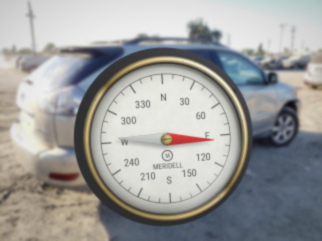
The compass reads 95 °
